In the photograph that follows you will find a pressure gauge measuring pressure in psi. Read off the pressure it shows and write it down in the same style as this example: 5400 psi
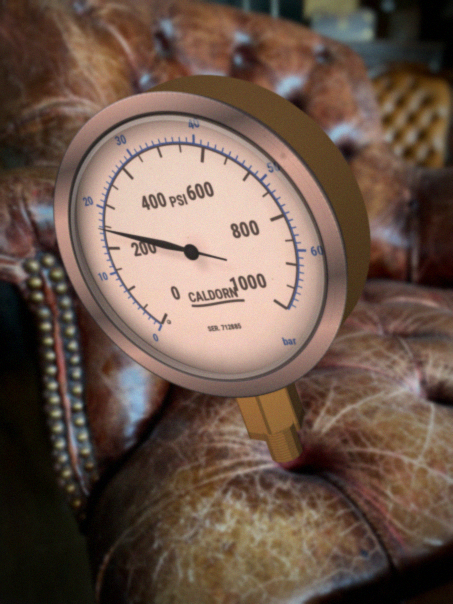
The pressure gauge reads 250 psi
